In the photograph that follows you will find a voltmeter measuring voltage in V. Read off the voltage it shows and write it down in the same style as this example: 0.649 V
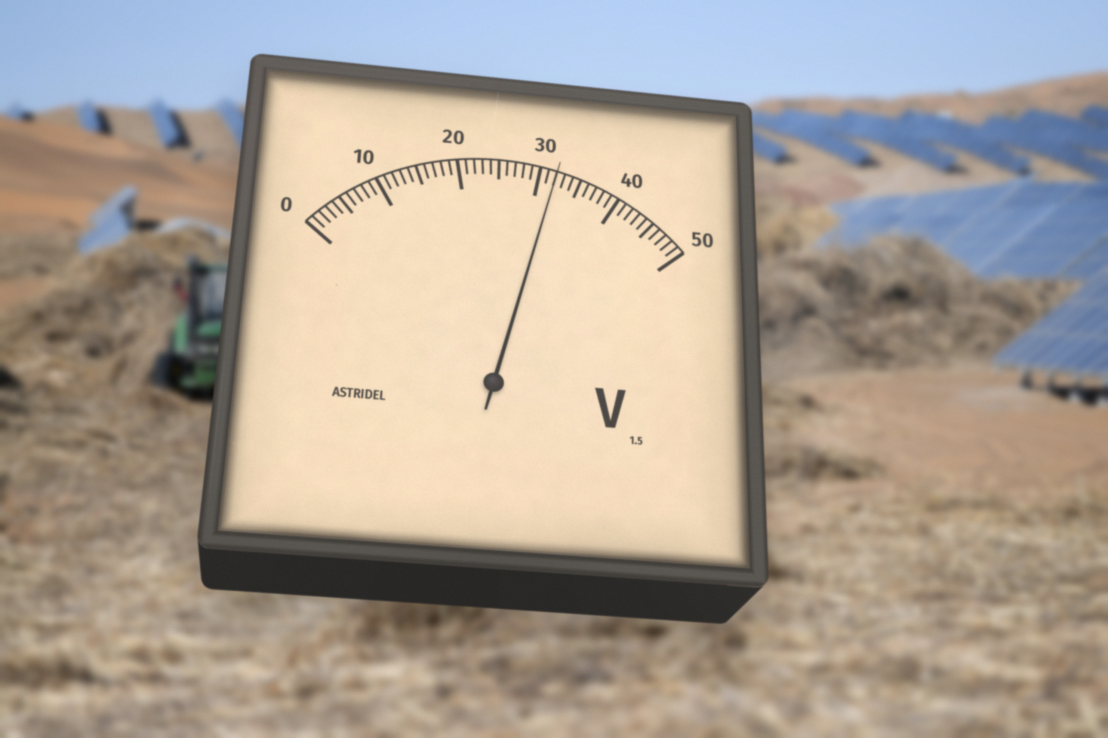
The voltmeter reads 32 V
